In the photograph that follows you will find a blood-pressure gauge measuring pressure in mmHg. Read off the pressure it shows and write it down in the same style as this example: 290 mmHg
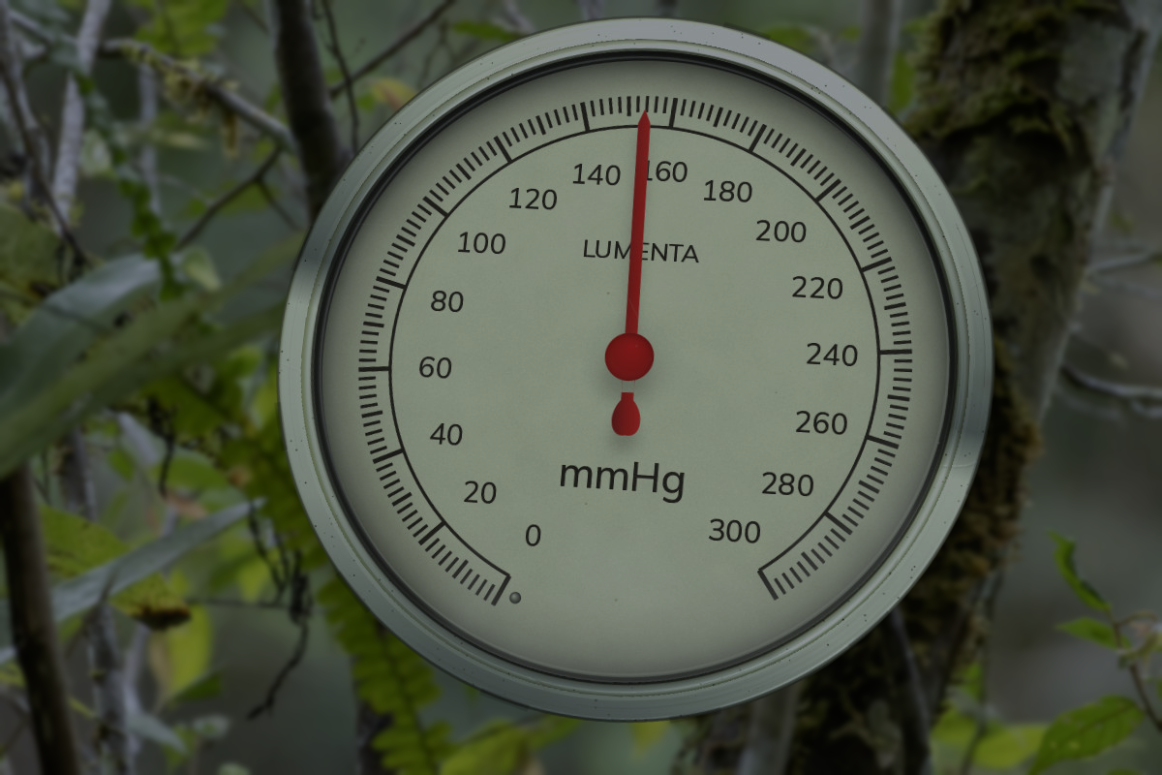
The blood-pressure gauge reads 154 mmHg
